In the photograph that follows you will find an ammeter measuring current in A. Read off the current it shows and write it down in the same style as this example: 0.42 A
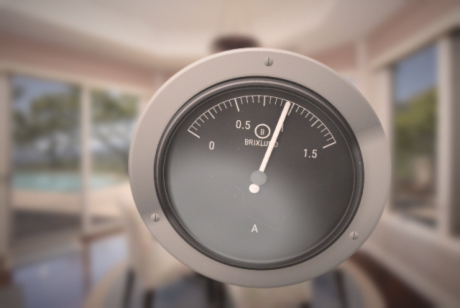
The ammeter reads 0.95 A
